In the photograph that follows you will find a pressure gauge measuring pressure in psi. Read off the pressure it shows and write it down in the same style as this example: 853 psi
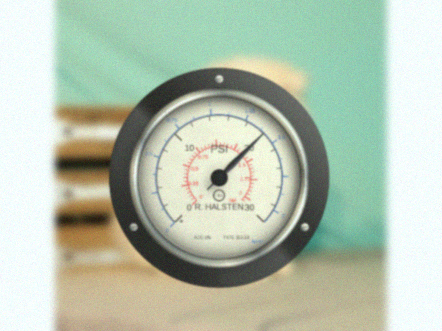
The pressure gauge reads 20 psi
